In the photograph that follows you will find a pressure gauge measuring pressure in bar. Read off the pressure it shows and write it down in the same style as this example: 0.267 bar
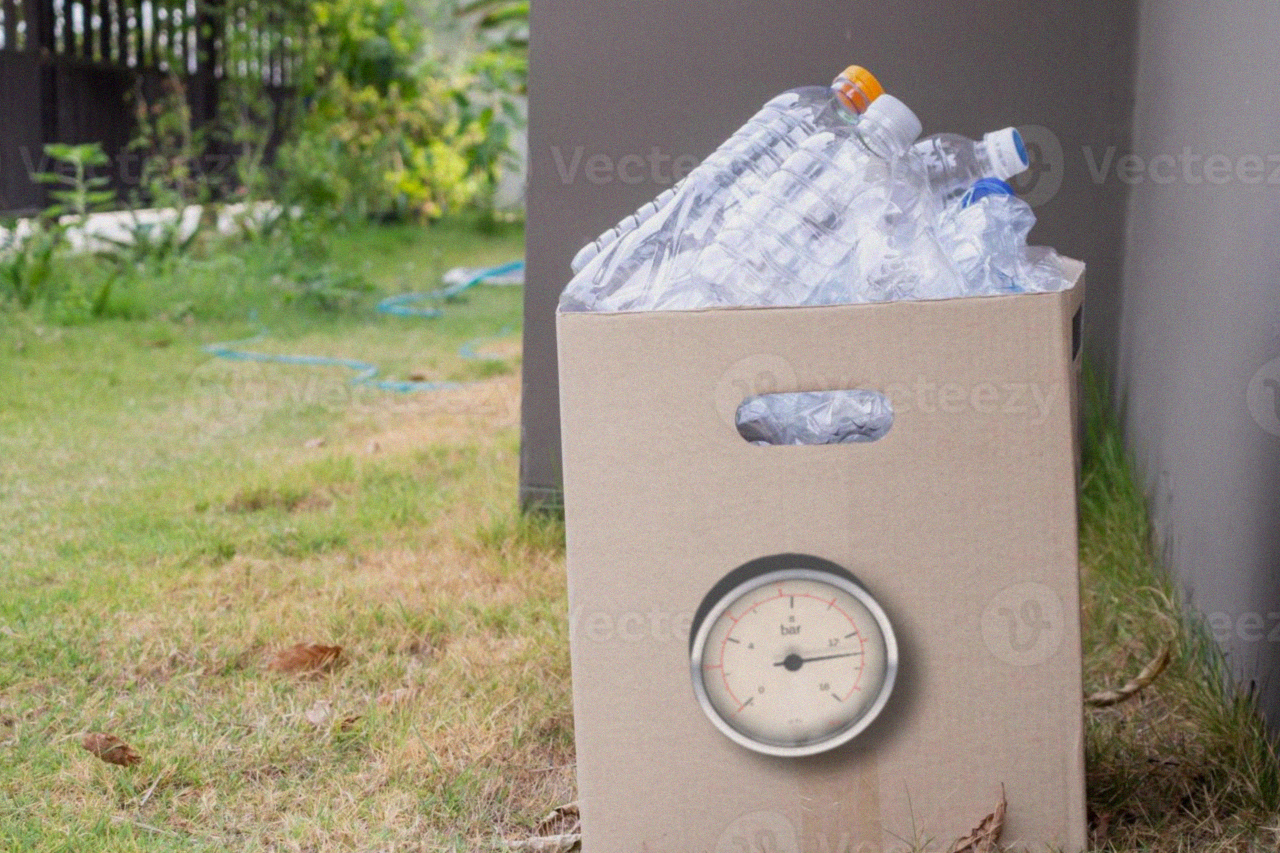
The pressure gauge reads 13 bar
